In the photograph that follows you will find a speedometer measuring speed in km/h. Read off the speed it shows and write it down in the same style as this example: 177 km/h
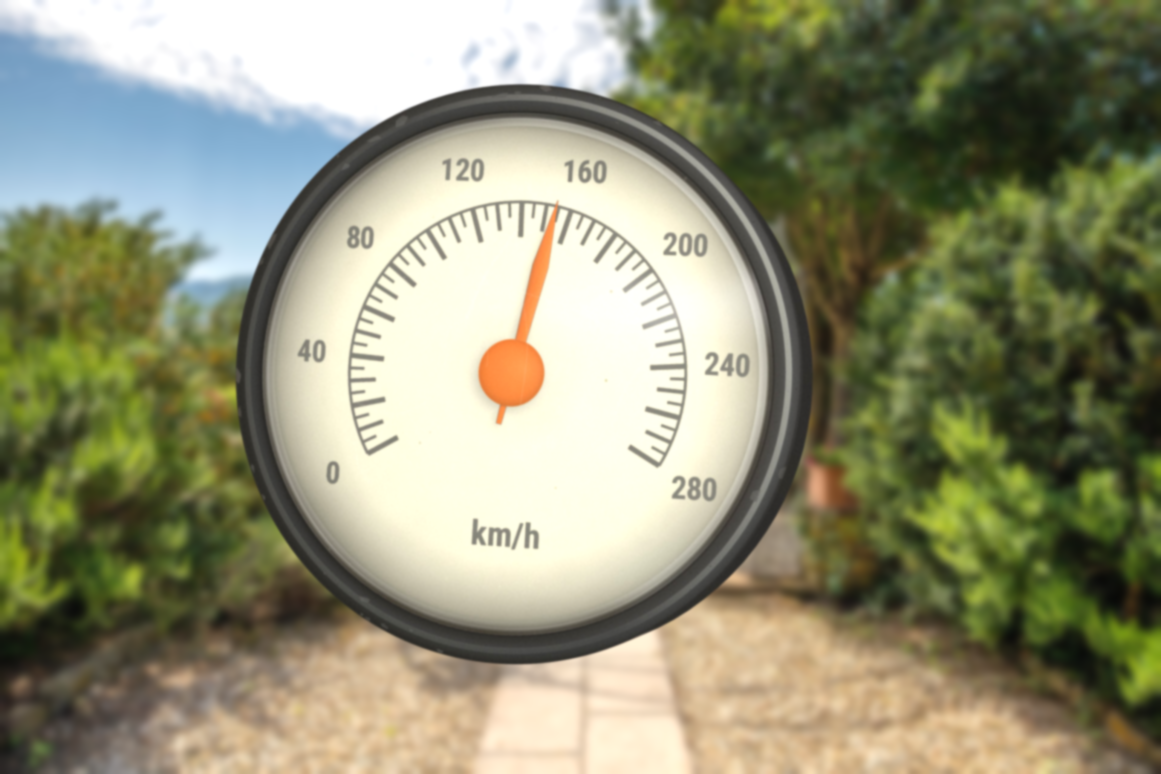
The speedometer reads 155 km/h
